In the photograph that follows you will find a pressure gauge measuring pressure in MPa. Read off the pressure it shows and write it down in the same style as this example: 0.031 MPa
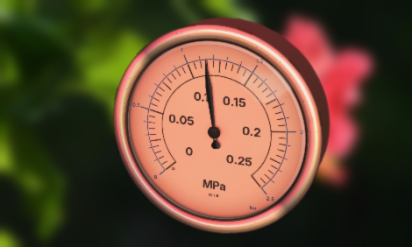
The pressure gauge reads 0.115 MPa
